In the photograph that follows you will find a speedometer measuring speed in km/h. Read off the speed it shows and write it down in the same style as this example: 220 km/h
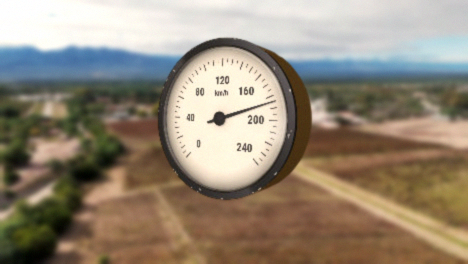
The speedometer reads 185 km/h
